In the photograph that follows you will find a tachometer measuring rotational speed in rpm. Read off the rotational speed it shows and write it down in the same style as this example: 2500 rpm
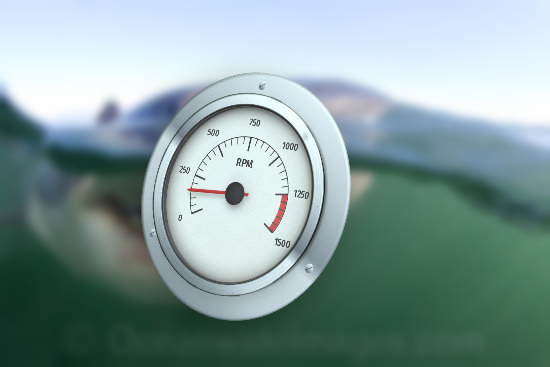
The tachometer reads 150 rpm
